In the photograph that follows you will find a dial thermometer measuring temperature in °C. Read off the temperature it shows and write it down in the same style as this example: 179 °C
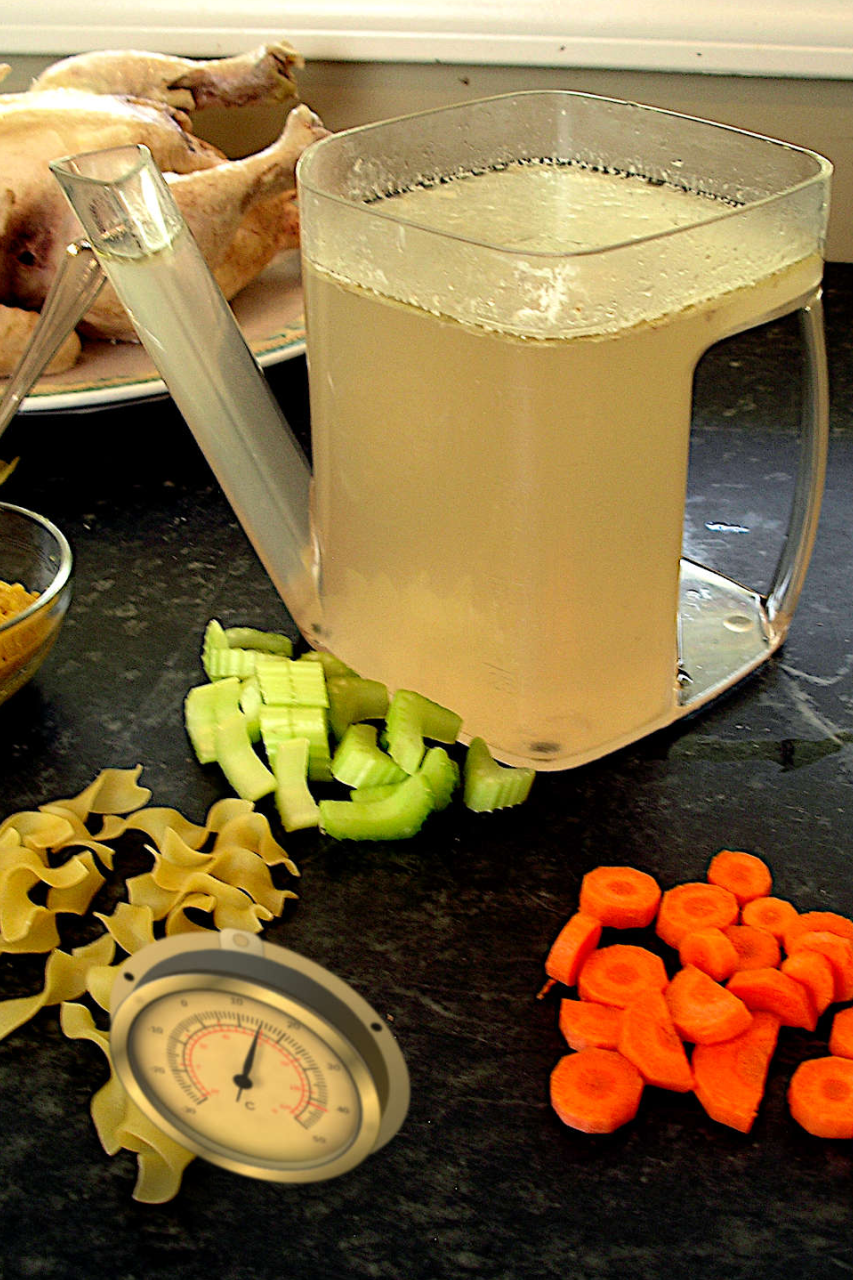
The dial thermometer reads 15 °C
